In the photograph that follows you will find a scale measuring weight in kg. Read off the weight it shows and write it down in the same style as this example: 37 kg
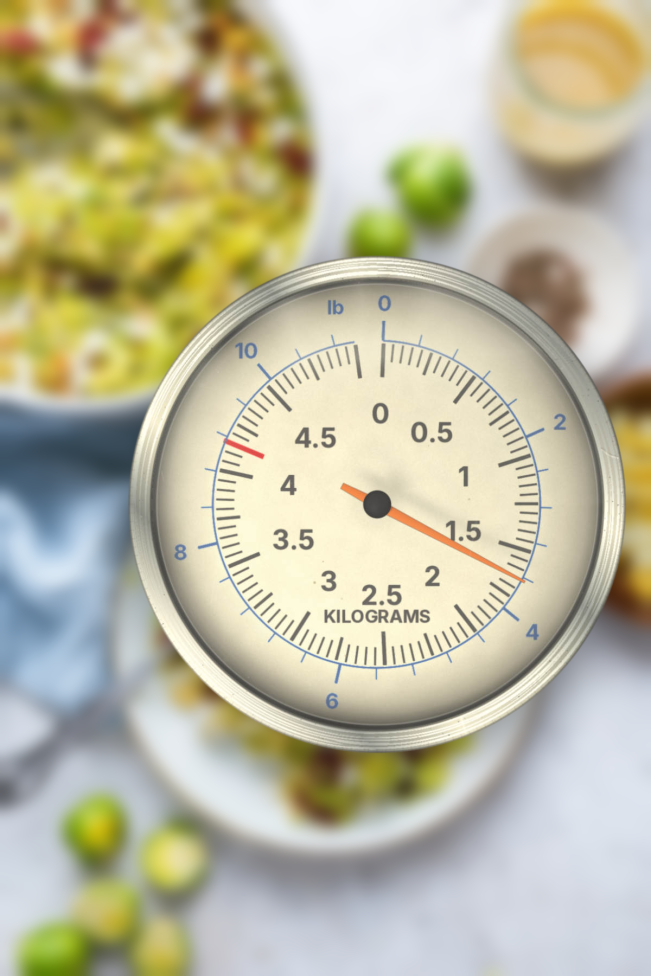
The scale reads 1.65 kg
